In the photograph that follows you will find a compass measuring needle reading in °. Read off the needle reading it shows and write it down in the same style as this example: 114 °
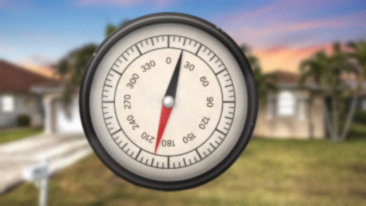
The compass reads 195 °
